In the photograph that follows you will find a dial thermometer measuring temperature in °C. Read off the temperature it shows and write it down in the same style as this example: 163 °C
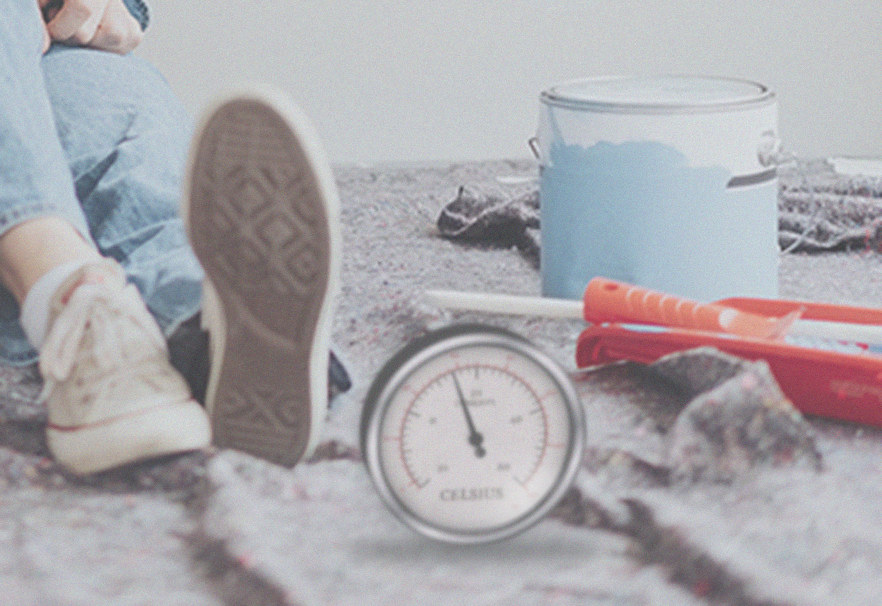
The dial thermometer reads 14 °C
